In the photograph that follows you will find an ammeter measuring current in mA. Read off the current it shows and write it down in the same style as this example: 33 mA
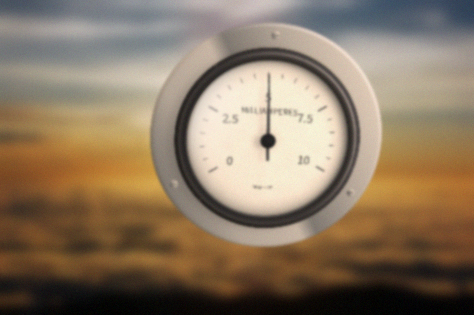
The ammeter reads 5 mA
